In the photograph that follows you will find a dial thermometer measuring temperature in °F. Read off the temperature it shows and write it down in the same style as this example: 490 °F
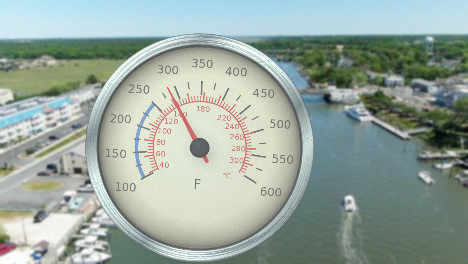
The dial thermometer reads 287.5 °F
